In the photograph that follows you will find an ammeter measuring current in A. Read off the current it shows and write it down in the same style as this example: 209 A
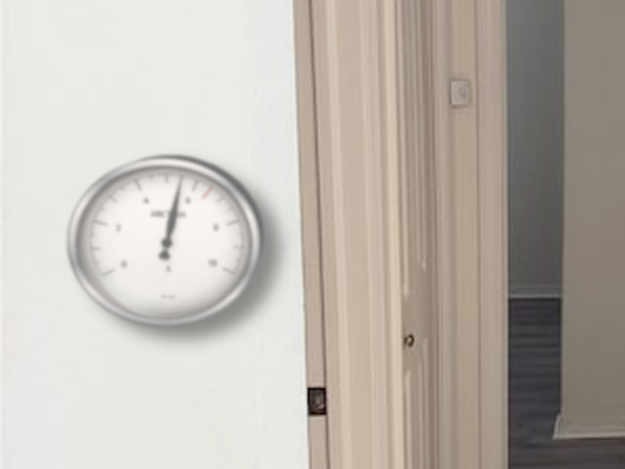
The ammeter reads 5.5 A
